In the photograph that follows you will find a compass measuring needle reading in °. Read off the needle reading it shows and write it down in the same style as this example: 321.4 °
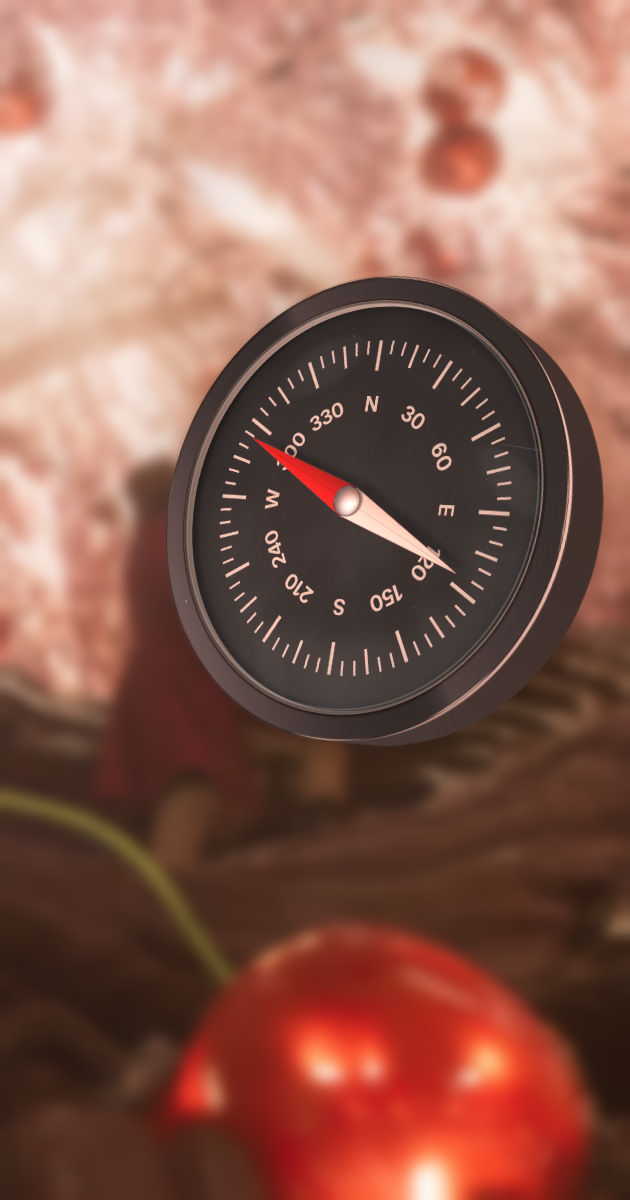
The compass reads 295 °
